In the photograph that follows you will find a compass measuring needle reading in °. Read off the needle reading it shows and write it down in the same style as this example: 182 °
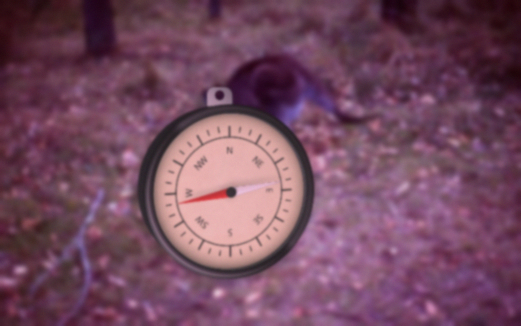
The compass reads 260 °
